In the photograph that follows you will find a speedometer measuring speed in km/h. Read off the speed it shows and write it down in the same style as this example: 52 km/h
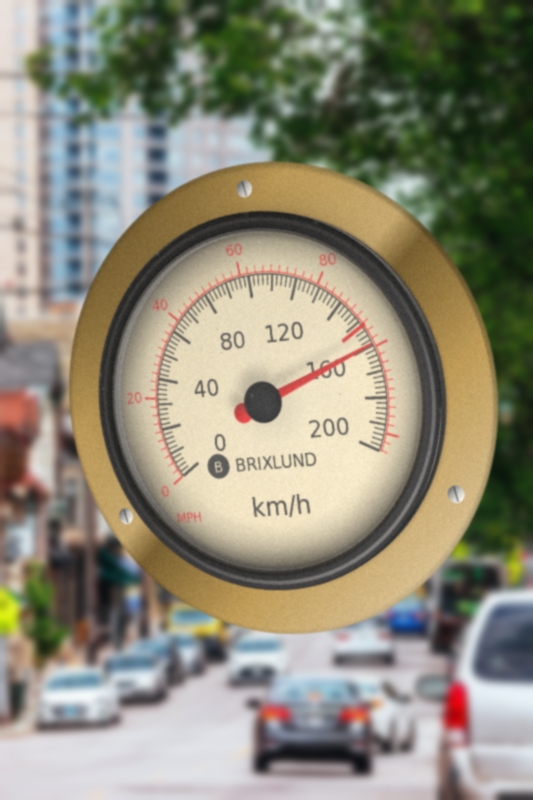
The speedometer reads 160 km/h
